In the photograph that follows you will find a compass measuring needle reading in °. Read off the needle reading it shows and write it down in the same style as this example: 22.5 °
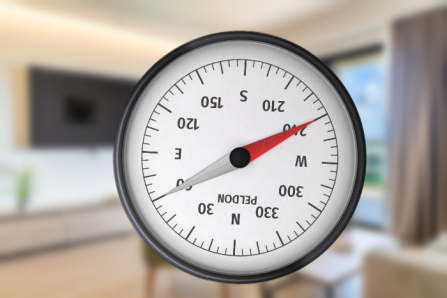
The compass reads 240 °
